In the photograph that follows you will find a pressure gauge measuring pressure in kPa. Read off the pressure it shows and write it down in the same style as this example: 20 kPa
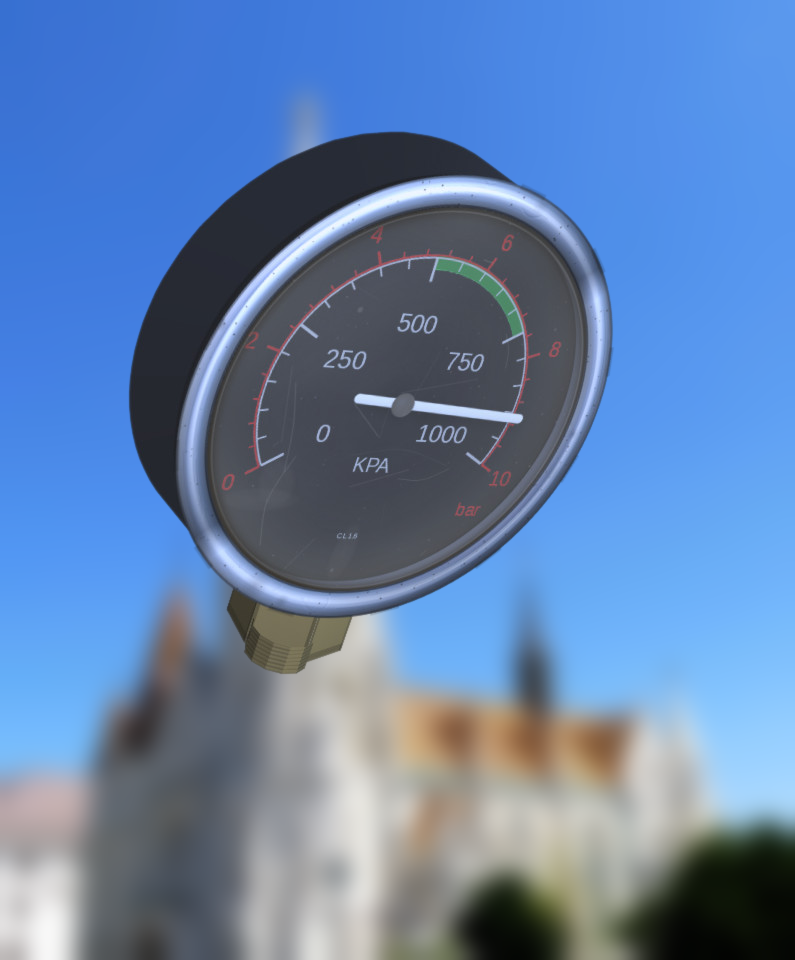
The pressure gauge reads 900 kPa
